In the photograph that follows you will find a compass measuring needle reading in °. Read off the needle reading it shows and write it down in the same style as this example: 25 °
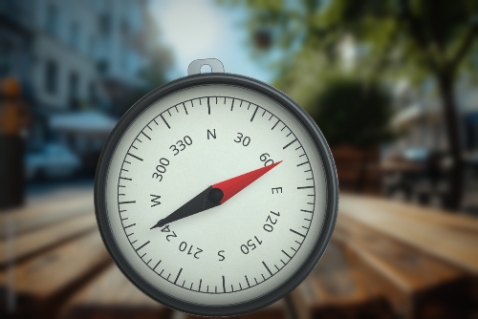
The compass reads 67.5 °
